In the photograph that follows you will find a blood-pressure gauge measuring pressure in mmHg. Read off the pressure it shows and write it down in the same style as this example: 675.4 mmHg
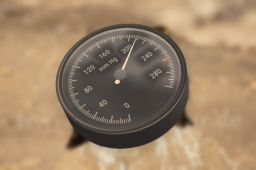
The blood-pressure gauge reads 210 mmHg
